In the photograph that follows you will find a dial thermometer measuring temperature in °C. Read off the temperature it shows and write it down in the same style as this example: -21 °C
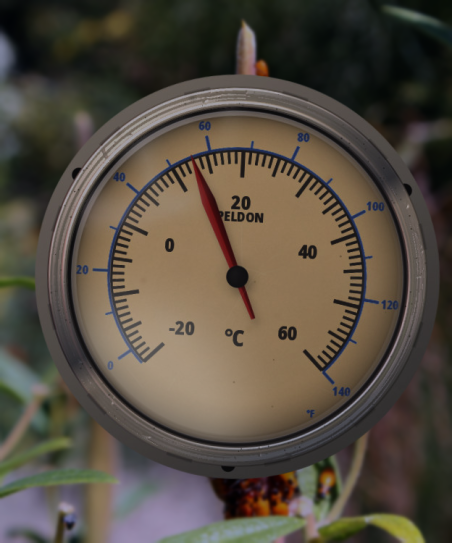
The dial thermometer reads 13 °C
